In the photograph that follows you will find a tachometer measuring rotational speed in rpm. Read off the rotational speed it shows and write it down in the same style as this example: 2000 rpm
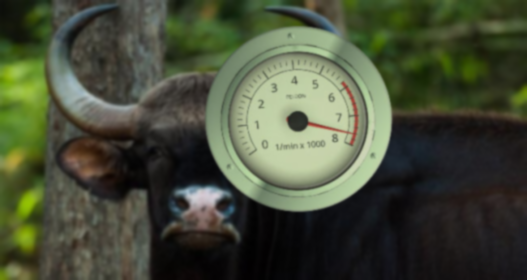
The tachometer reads 7600 rpm
